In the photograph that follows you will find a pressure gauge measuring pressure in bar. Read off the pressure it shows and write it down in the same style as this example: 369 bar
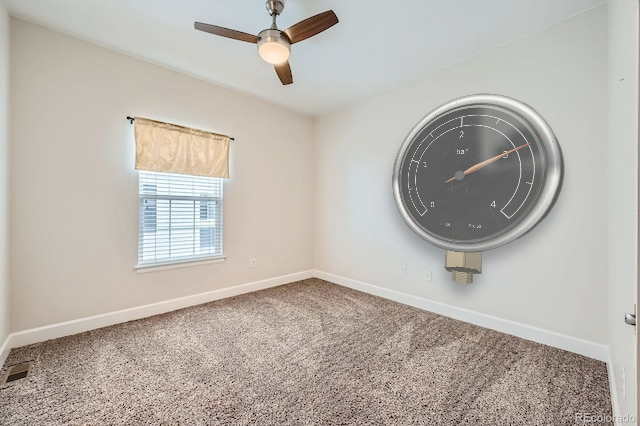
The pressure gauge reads 3 bar
